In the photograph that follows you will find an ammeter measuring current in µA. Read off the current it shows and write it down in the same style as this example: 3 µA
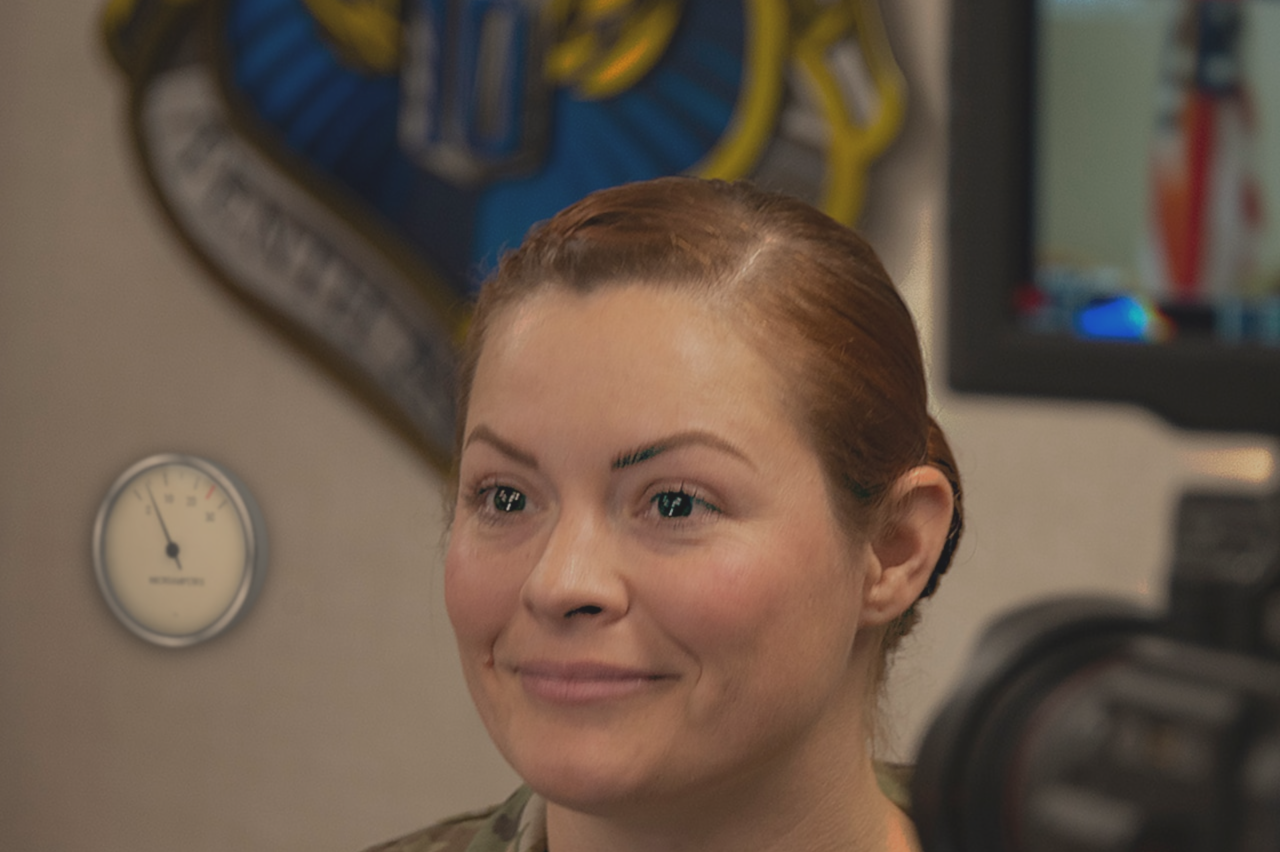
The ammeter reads 5 µA
